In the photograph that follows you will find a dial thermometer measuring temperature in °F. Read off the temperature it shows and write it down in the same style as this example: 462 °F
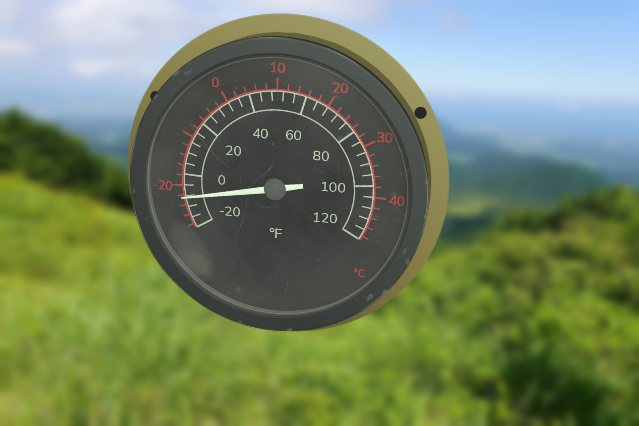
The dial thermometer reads -8 °F
